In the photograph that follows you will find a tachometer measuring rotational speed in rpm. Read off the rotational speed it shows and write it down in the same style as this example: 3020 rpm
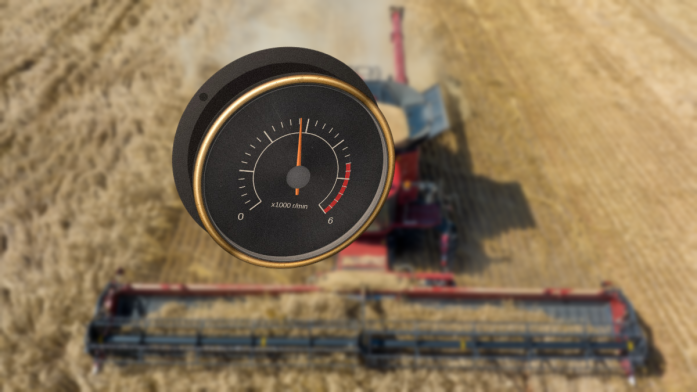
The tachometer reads 2800 rpm
